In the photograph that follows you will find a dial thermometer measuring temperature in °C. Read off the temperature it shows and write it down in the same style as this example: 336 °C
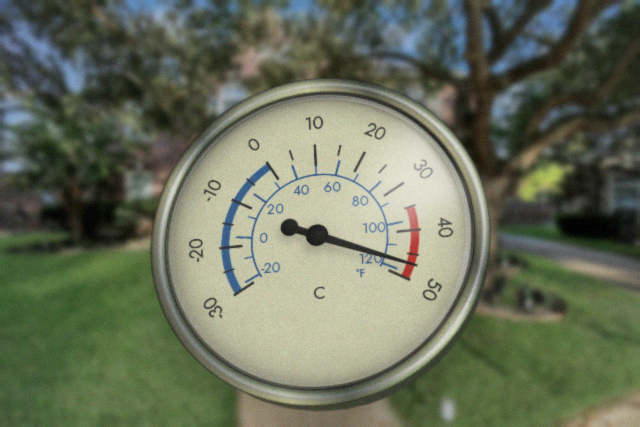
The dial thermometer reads 47.5 °C
